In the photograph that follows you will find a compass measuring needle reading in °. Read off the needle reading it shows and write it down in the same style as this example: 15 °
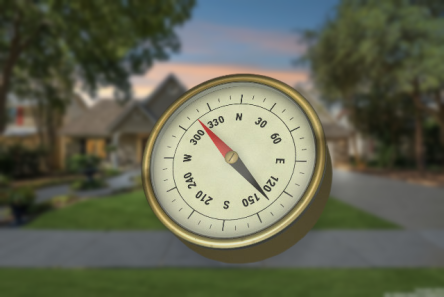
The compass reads 315 °
